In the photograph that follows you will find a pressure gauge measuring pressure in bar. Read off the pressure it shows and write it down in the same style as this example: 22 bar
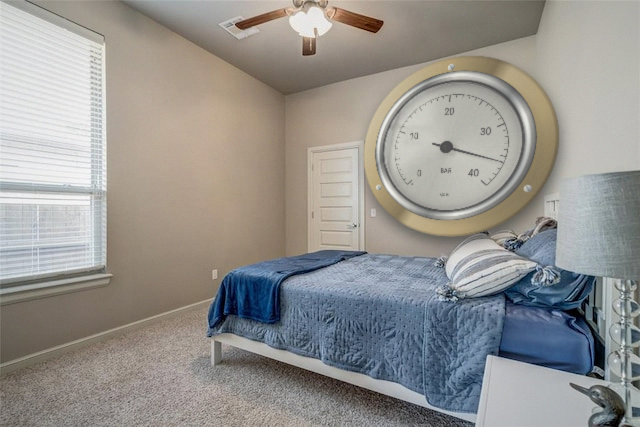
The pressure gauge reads 36 bar
